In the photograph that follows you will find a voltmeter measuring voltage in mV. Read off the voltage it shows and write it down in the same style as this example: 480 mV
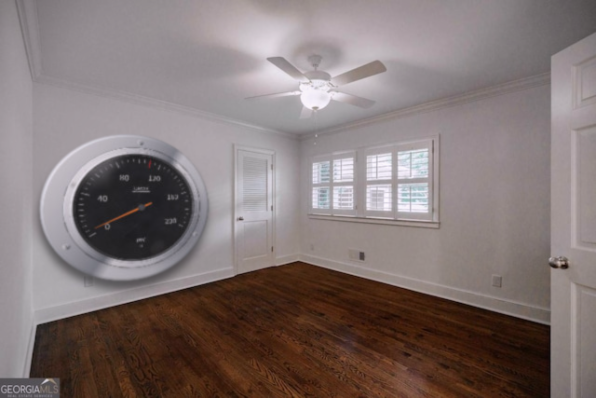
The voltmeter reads 5 mV
